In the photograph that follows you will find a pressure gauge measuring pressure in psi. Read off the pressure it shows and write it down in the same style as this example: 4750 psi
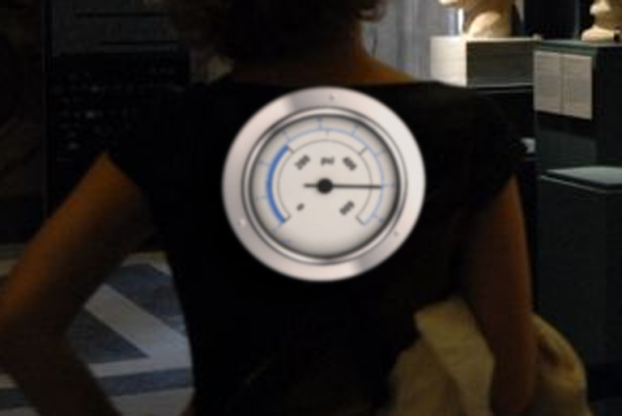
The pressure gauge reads 500 psi
